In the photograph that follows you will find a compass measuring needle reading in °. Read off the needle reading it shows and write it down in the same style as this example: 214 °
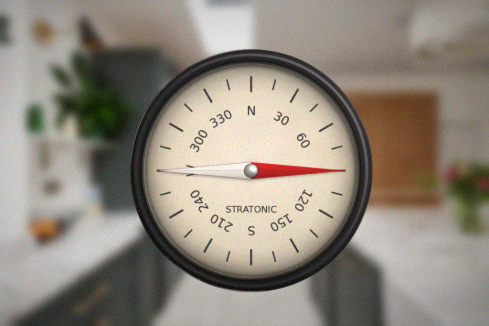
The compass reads 90 °
